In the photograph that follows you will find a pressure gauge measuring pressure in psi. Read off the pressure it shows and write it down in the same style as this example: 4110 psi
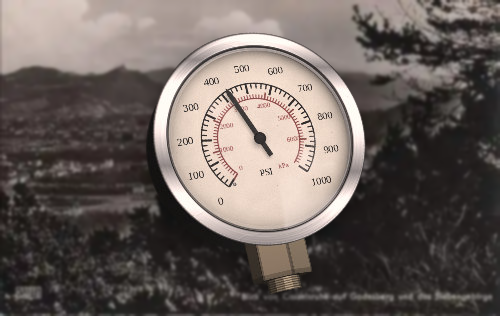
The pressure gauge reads 420 psi
